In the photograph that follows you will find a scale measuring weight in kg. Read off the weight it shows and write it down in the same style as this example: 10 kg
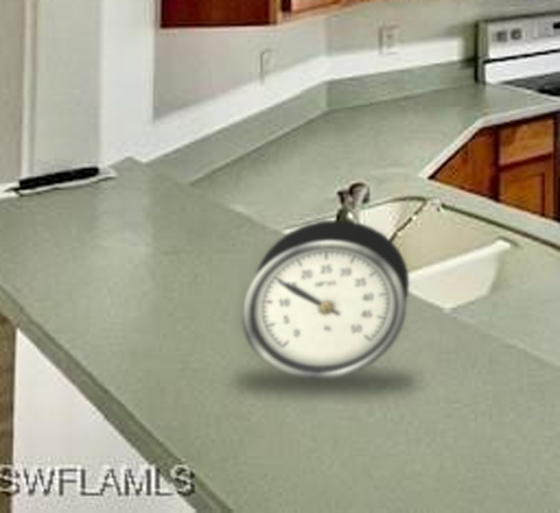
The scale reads 15 kg
